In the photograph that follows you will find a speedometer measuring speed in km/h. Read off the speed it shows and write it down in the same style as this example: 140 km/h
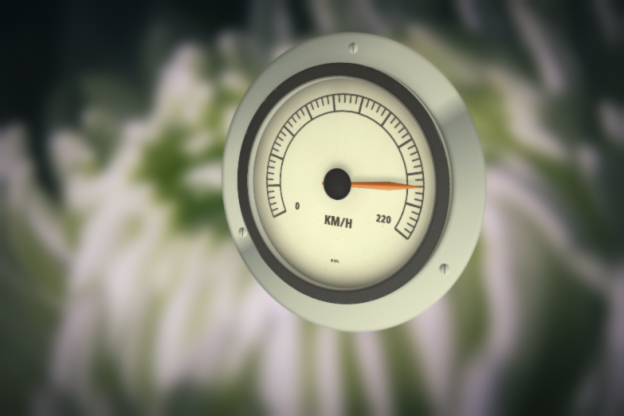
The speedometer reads 188 km/h
